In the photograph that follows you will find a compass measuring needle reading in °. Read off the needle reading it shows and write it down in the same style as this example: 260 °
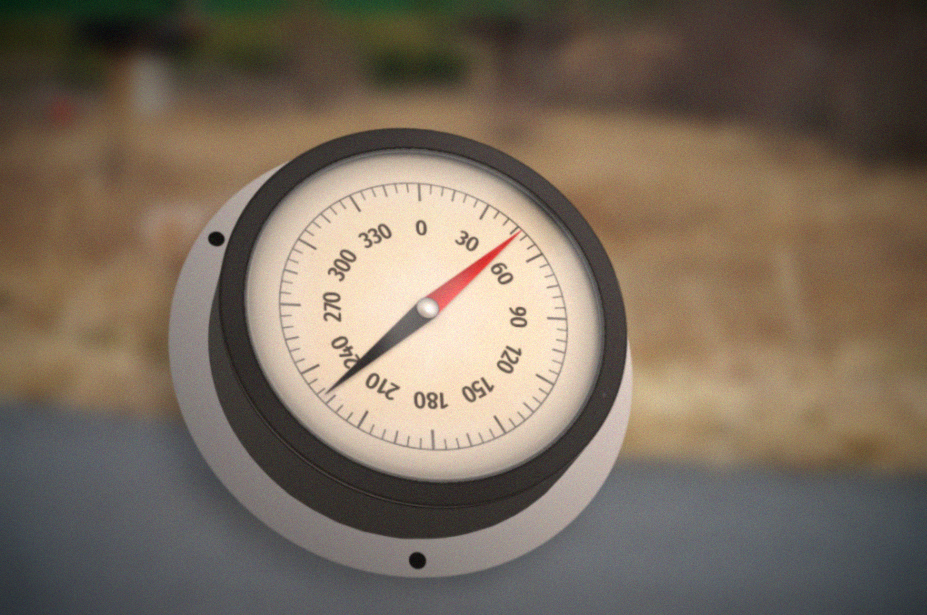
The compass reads 47.5 °
